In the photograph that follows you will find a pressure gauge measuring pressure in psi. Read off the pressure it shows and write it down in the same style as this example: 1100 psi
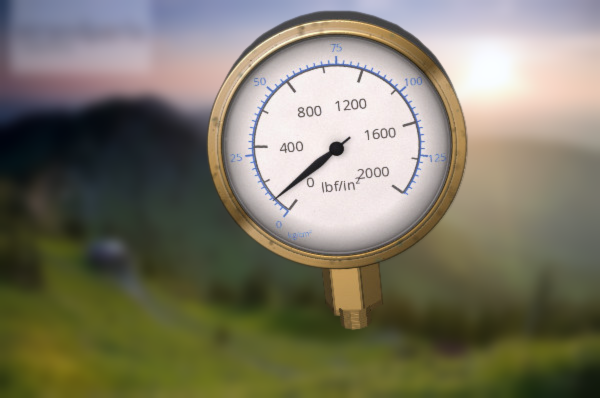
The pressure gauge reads 100 psi
